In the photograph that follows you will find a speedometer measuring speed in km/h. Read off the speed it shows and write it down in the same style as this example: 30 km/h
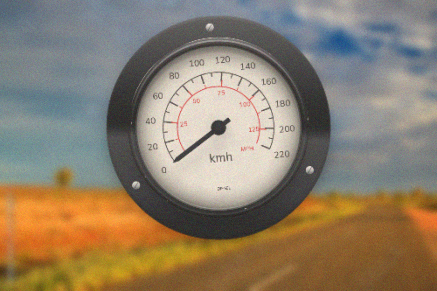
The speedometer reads 0 km/h
